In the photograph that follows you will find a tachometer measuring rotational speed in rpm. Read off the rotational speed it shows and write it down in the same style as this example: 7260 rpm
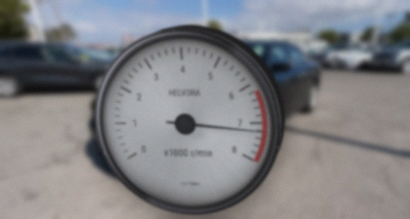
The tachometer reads 7200 rpm
